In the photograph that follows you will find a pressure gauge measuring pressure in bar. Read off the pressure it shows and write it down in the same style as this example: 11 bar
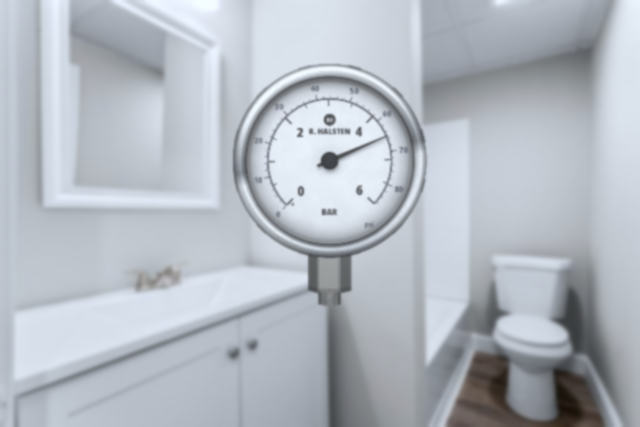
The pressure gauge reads 4.5 bar
